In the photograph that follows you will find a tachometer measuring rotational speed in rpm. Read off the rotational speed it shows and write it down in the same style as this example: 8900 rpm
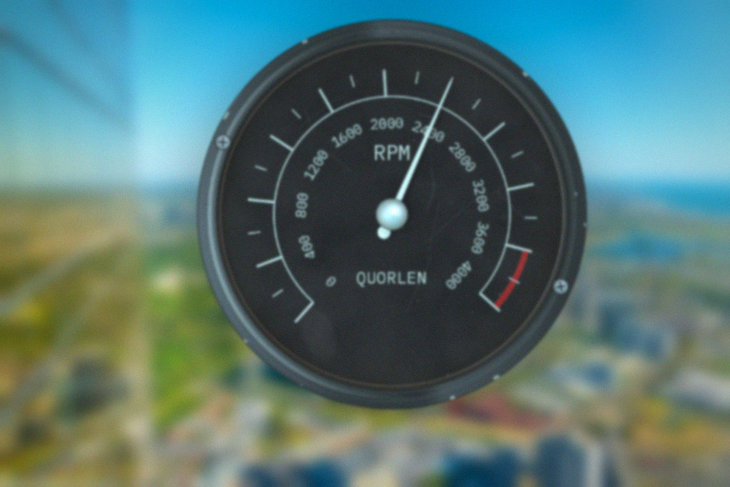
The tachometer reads 2400 rpm
